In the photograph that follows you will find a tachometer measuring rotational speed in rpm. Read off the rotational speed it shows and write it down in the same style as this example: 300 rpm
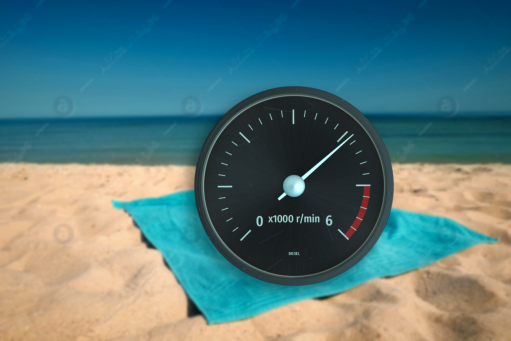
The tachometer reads 4100 rpm
